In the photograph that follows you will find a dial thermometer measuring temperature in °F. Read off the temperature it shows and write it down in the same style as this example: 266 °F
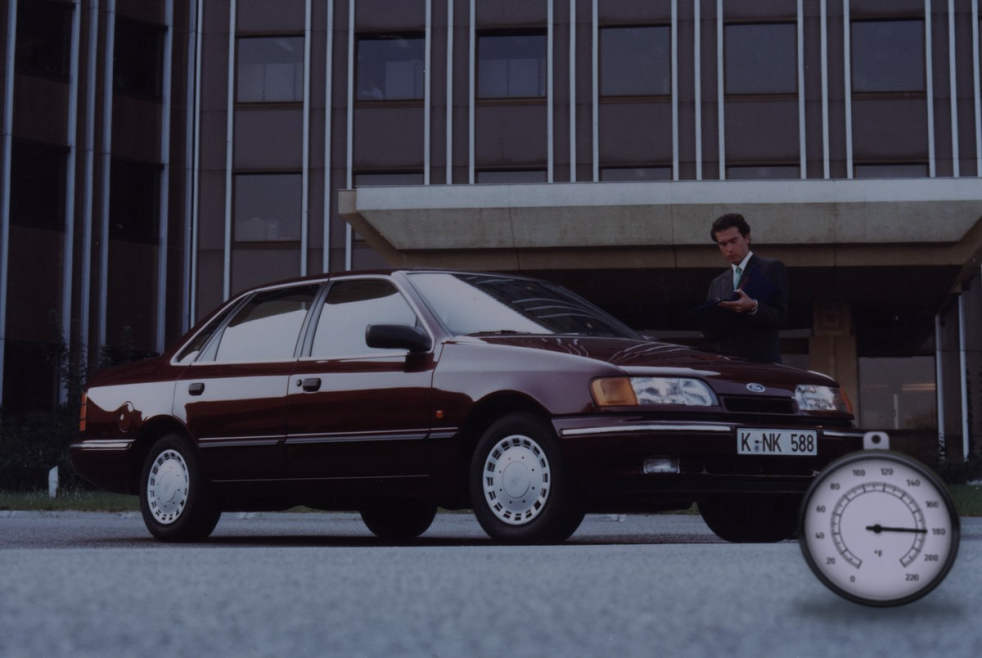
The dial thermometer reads 180 °F
